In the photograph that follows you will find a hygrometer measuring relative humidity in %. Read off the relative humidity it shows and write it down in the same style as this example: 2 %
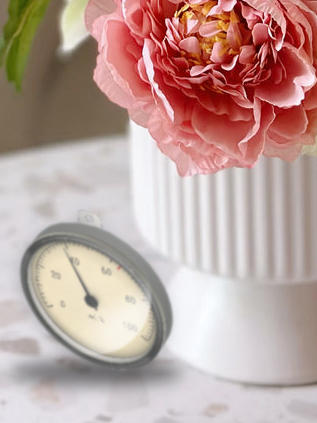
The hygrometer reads 40 %
